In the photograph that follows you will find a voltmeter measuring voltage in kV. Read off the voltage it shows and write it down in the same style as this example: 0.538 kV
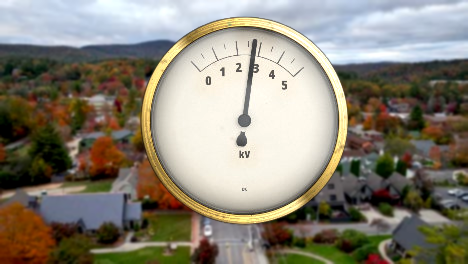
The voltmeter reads 2.75 kV
